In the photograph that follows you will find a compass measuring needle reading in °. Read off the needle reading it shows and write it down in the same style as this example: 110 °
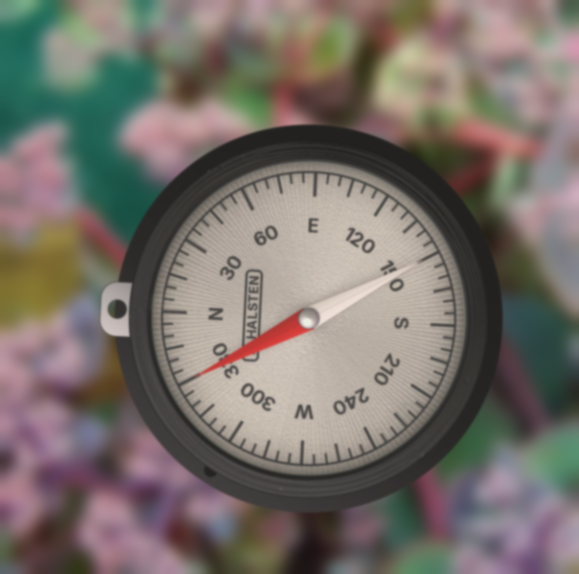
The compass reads 330 °
